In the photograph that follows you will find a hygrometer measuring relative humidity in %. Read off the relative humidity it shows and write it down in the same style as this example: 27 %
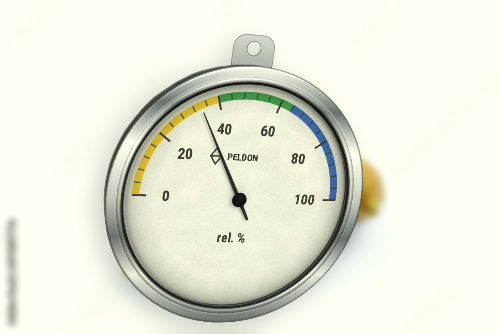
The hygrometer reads 34 %
